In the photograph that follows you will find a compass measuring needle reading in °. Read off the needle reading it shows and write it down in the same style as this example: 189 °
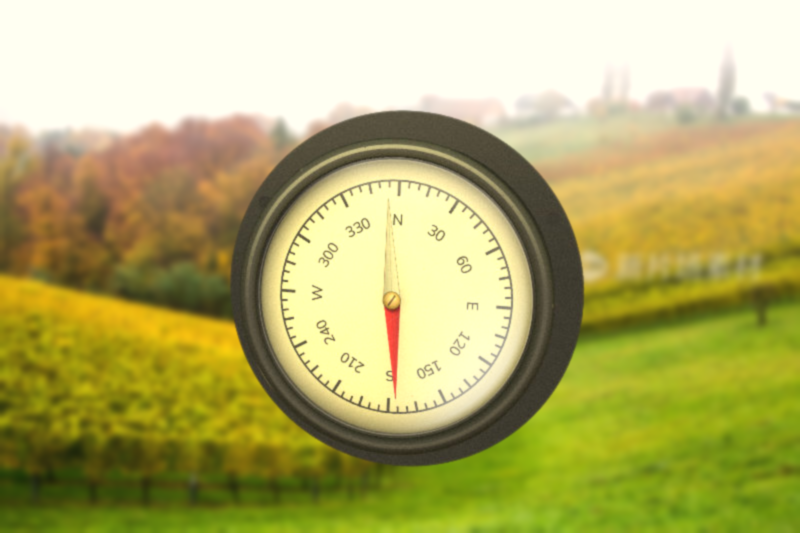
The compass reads 175 °
